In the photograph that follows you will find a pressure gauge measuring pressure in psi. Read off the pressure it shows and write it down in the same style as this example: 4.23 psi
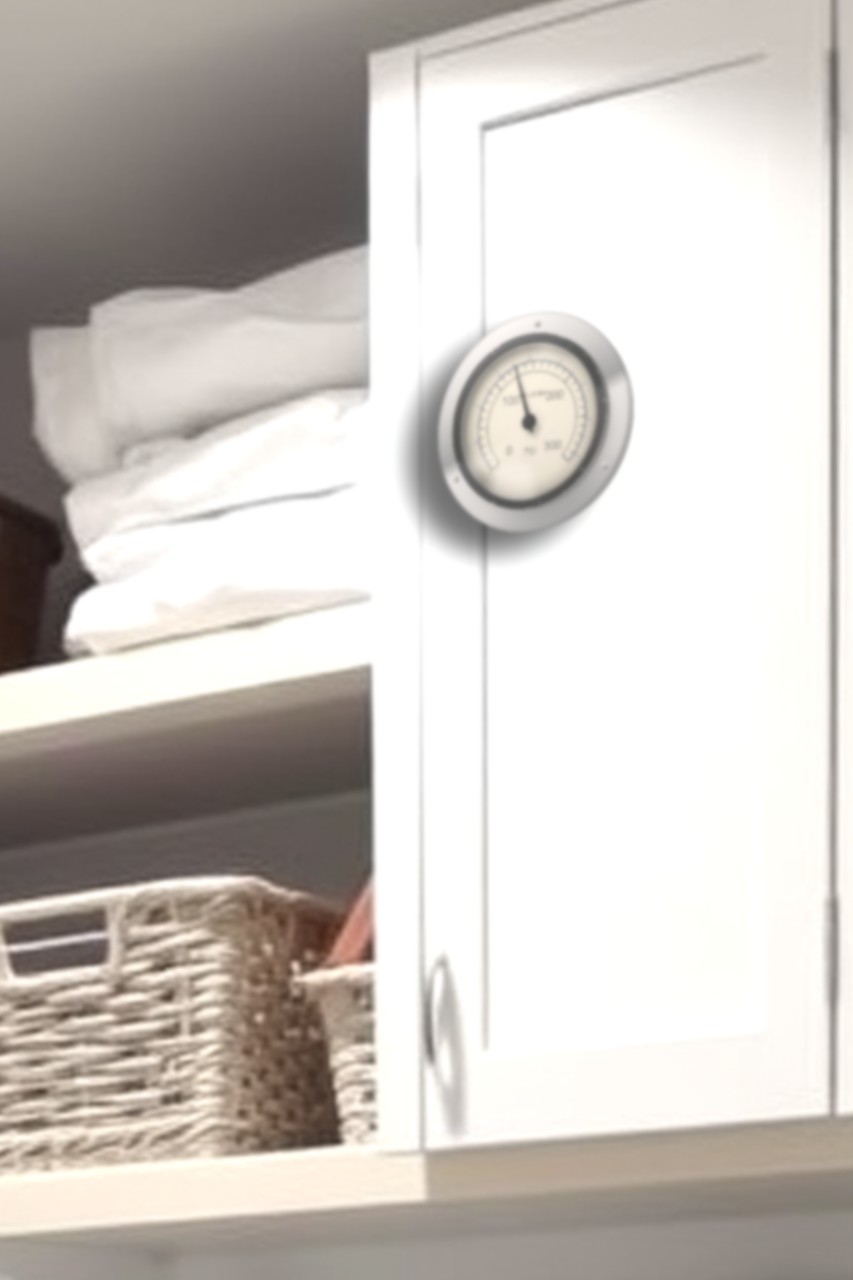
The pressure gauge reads 130 psi
